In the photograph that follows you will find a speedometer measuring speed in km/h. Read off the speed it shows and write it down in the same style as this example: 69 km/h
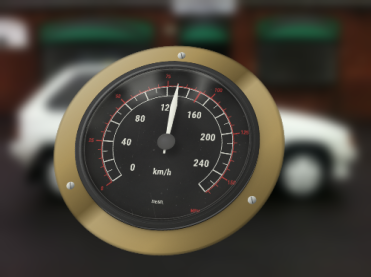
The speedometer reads 130 km/h
